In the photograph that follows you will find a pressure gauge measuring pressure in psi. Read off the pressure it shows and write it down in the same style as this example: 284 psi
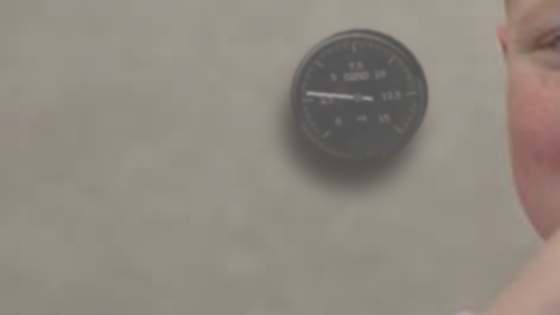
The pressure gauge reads 3 psi
